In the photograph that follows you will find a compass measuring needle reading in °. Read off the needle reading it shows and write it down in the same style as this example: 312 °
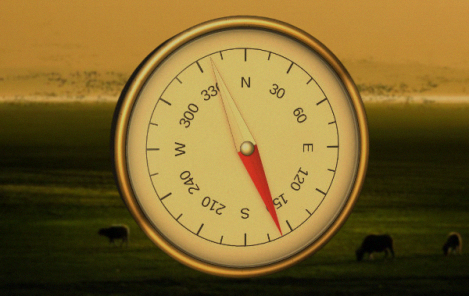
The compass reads 157.5 °
